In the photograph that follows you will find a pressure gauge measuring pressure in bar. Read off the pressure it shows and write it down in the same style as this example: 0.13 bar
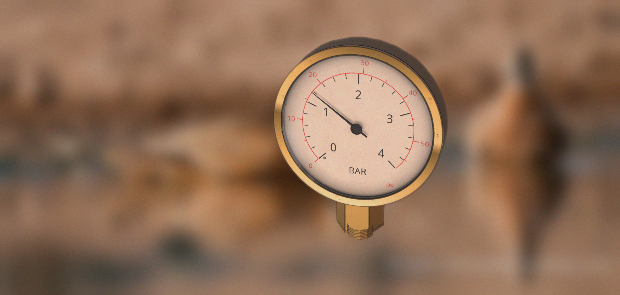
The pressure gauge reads 1.2 bar
